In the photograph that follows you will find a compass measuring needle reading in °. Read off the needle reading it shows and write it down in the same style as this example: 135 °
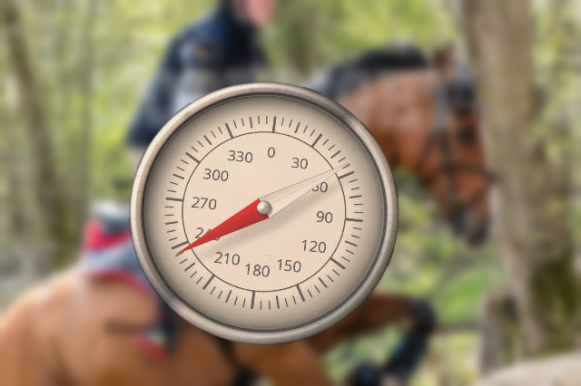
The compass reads 235 °
